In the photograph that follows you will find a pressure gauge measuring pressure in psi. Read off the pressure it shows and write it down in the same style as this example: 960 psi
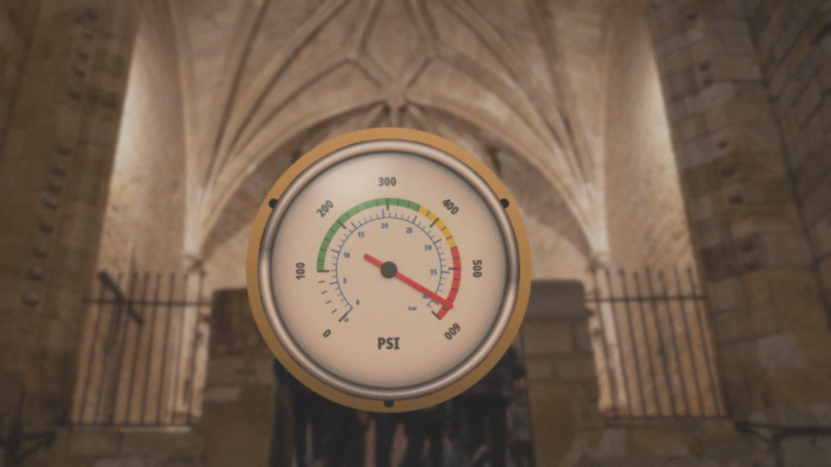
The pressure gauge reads 570 psi
